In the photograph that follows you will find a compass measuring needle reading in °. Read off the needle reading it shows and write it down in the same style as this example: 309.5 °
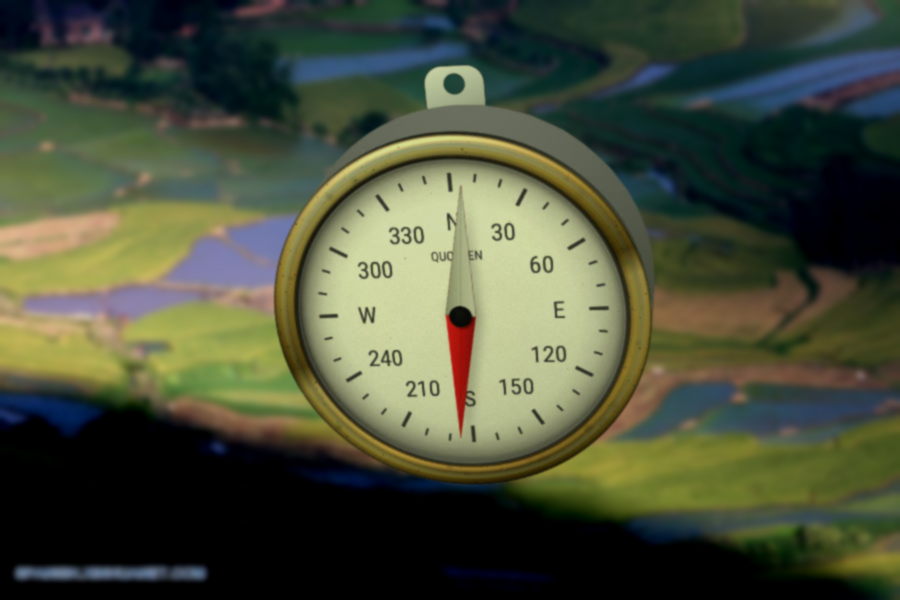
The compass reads 185 °
